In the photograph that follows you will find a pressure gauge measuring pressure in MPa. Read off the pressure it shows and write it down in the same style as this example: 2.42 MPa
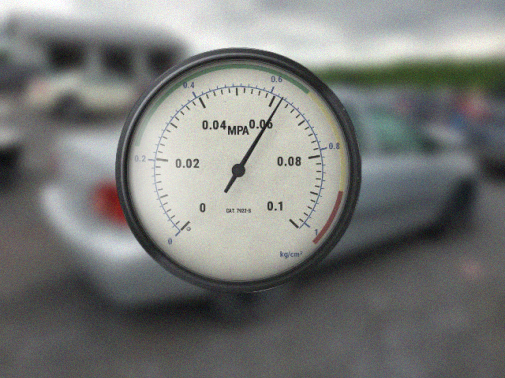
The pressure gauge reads 0.062 MPa
